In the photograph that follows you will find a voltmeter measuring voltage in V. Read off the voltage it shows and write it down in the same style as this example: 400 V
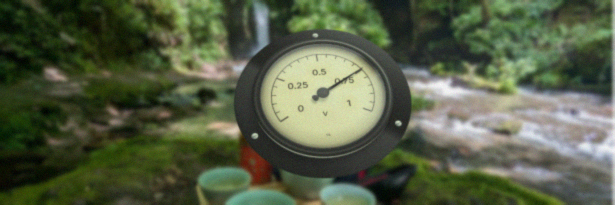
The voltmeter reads 0.75 V
